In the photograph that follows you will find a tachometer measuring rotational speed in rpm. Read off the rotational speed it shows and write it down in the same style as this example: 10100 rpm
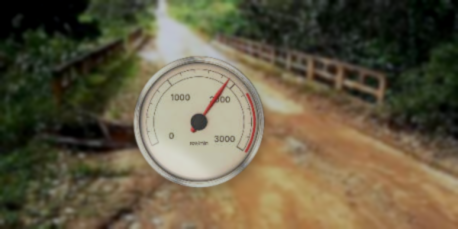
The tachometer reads 1900 rpm
